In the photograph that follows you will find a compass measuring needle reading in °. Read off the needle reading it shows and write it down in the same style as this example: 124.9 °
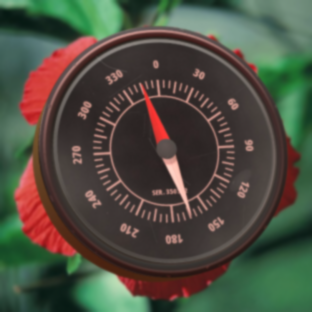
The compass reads 345 °
